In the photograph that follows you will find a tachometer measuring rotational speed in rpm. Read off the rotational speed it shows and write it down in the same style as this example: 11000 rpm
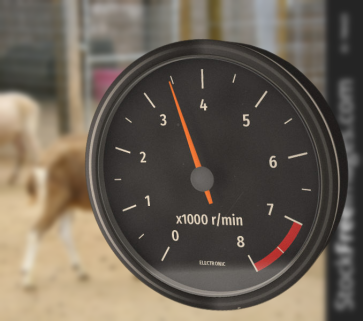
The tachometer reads 3500 rpm
